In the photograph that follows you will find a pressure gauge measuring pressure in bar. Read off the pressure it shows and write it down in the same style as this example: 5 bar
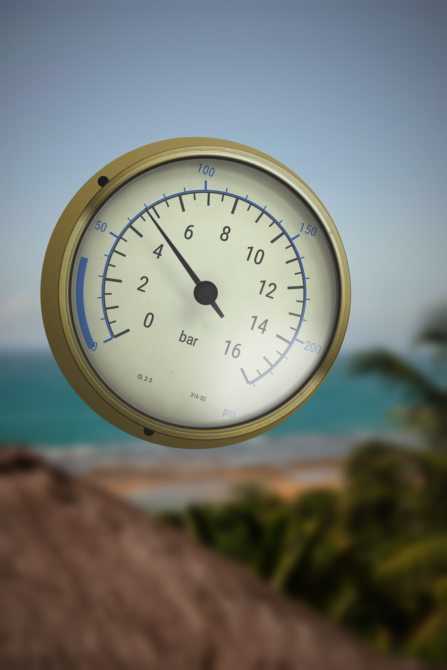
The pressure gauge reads 4.75 bar
